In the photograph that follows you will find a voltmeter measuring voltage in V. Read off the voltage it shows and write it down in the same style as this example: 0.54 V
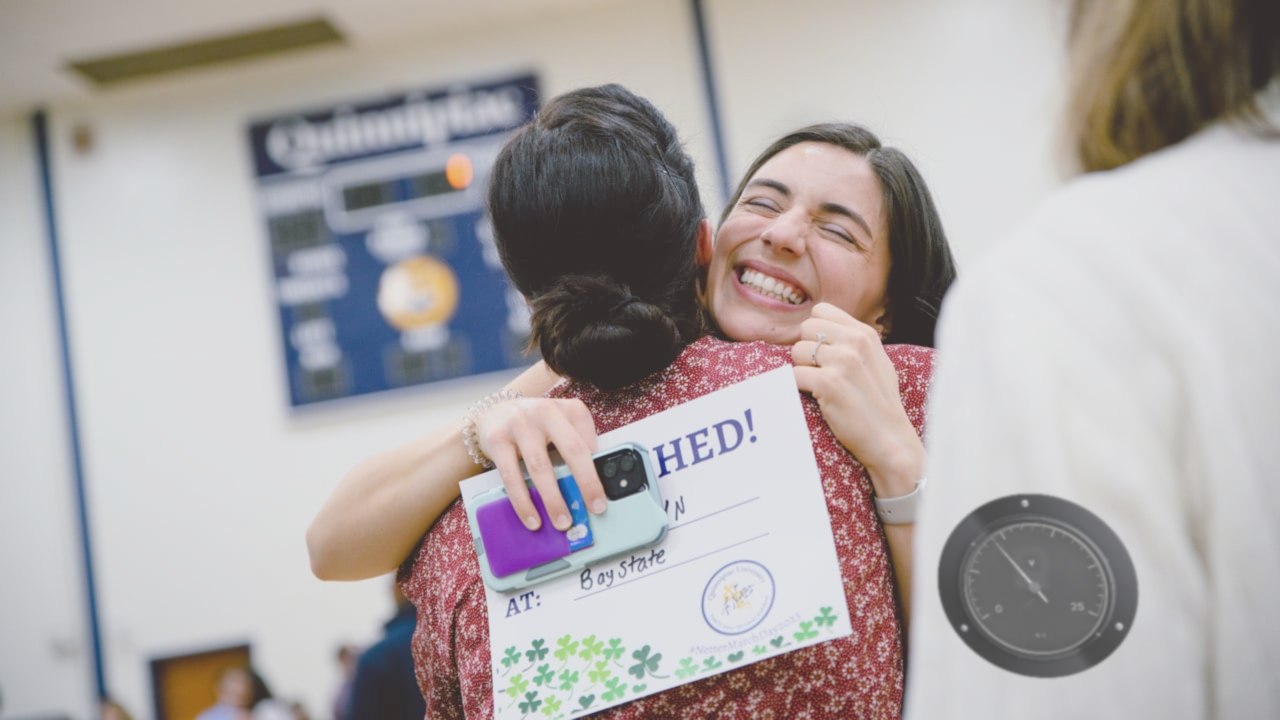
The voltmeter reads 9 V
